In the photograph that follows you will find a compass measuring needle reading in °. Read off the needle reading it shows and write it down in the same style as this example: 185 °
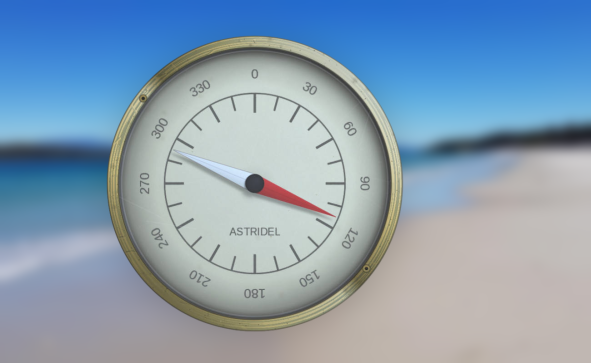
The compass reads 112.5 °
